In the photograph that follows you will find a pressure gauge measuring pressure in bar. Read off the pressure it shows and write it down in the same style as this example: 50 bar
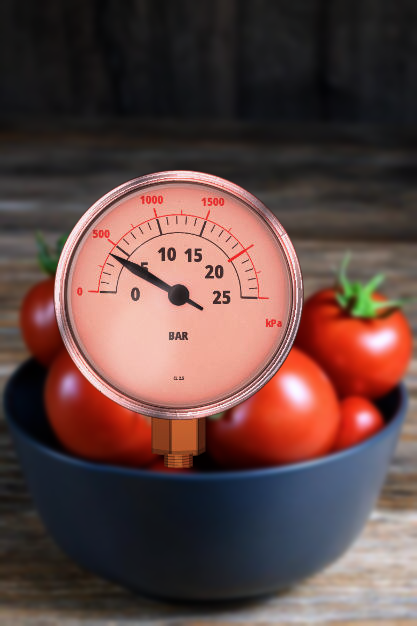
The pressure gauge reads 4 bar
